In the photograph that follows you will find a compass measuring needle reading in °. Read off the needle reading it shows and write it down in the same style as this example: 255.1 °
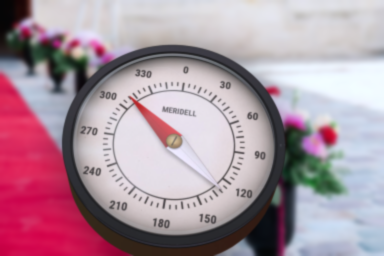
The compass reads 310 °
